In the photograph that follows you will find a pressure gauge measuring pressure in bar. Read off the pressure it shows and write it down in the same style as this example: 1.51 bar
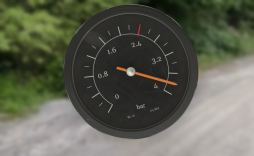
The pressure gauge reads 3.8 bar
